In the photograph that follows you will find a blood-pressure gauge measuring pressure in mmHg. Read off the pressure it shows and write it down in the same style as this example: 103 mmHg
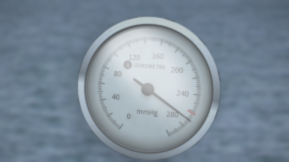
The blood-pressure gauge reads 270 mmHg
